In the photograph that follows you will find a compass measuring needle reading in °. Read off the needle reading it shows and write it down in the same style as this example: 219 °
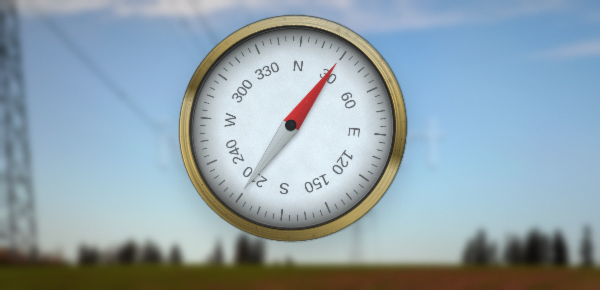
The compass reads 30 °
